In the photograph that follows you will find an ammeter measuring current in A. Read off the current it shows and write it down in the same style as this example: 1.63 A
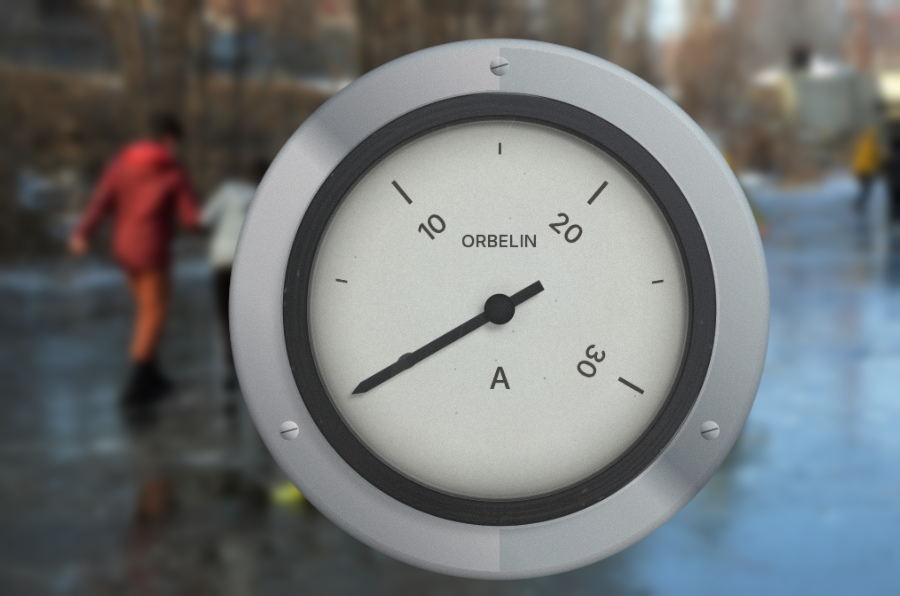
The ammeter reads 0 A
